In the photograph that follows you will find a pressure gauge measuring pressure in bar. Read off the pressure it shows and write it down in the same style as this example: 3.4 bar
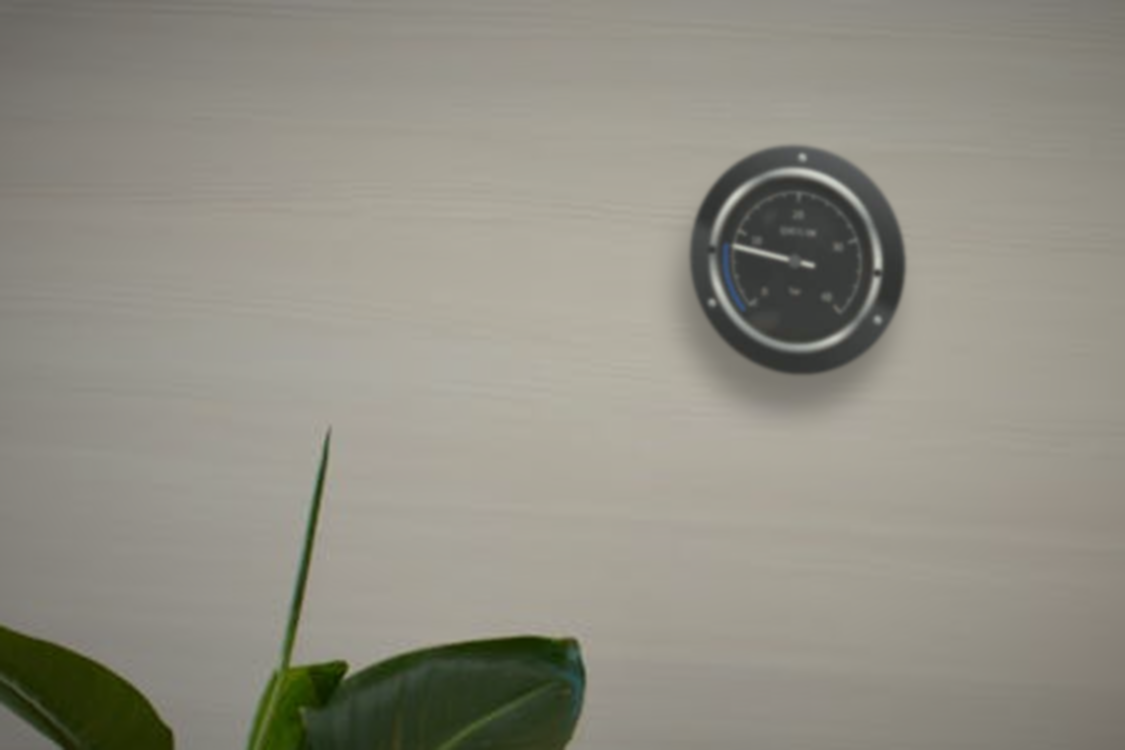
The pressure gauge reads 8 bar
